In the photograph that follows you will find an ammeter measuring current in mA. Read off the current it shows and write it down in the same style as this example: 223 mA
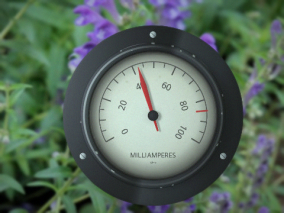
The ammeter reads 42.5 mA
